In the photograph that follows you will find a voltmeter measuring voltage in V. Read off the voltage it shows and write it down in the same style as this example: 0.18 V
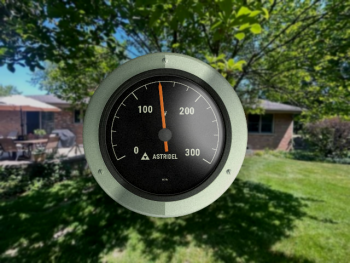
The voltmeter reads 140 V
